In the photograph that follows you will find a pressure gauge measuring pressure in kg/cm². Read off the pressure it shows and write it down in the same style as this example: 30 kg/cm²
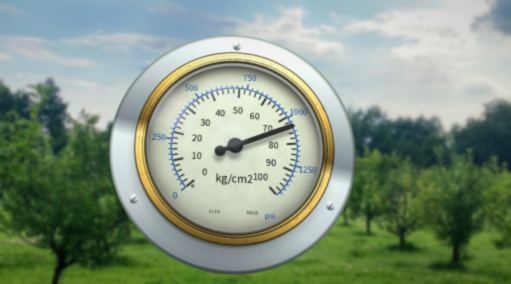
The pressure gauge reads 74 kg/cm²
